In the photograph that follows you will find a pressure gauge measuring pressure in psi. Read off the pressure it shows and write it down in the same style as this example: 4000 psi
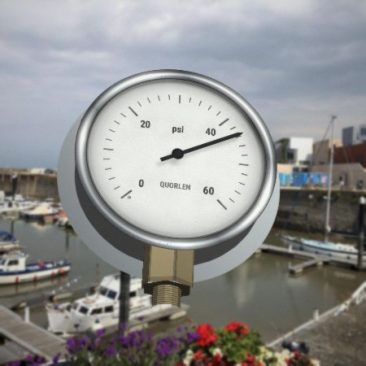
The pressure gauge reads 44 psi
